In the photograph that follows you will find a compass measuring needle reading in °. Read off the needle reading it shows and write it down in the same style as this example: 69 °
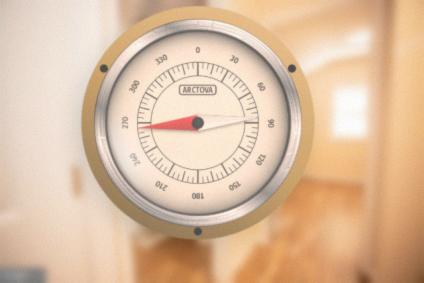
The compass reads 265 °
